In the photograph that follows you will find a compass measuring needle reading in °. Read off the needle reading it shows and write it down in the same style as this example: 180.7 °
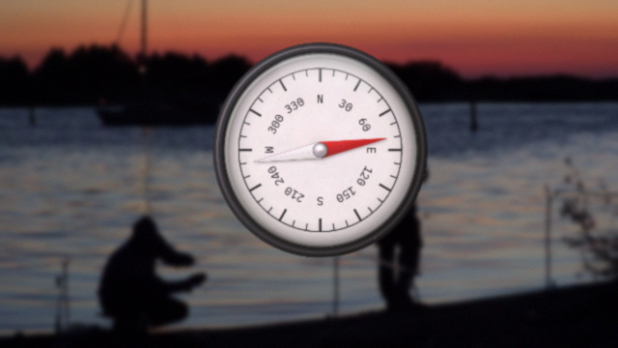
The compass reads 80 °
